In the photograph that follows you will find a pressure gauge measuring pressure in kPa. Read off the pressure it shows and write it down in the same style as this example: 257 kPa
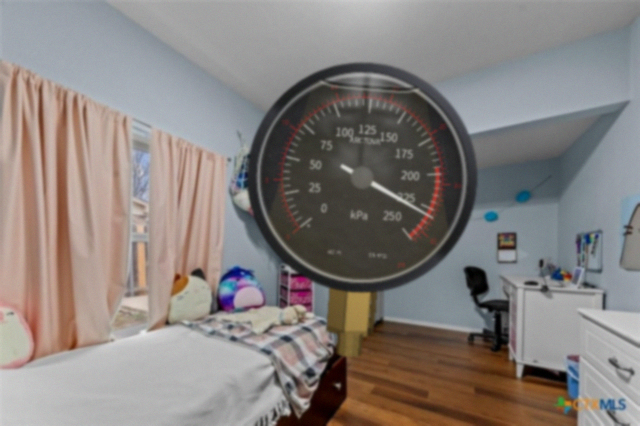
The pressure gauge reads 230 kPa
